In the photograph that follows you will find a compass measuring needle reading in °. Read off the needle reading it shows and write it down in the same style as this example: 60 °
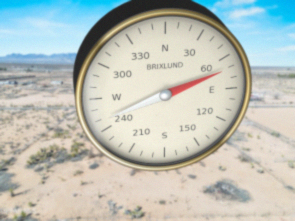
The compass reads 70 °
